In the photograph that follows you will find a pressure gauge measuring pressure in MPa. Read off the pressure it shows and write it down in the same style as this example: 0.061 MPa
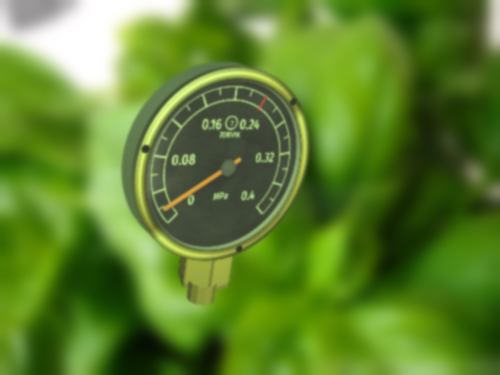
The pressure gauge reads 0.02 MPa
